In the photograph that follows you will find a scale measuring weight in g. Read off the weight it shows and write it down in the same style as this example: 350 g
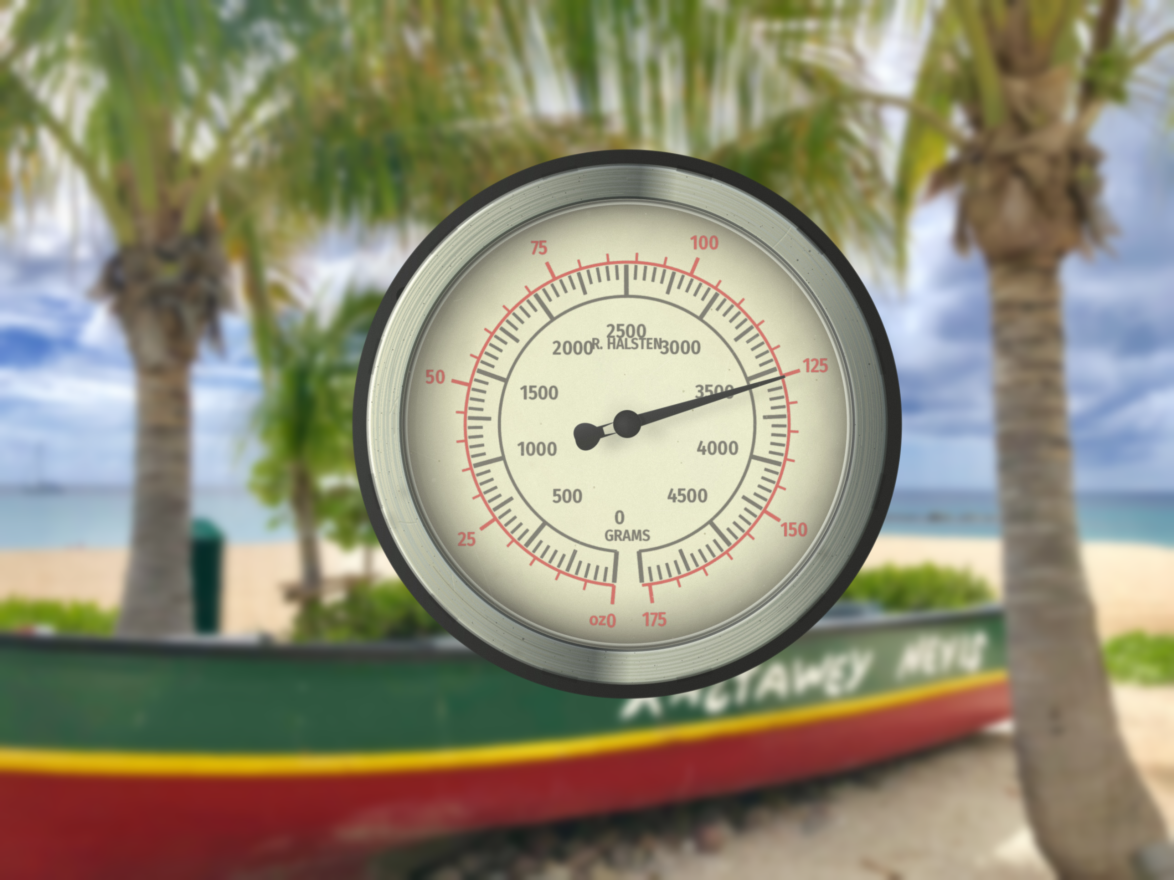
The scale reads 3550 g
